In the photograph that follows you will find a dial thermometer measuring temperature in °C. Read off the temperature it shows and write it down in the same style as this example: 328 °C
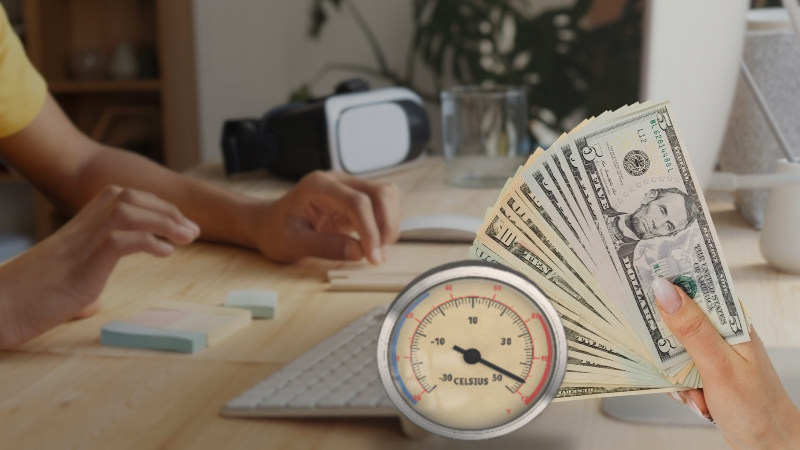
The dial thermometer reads 45 °C
